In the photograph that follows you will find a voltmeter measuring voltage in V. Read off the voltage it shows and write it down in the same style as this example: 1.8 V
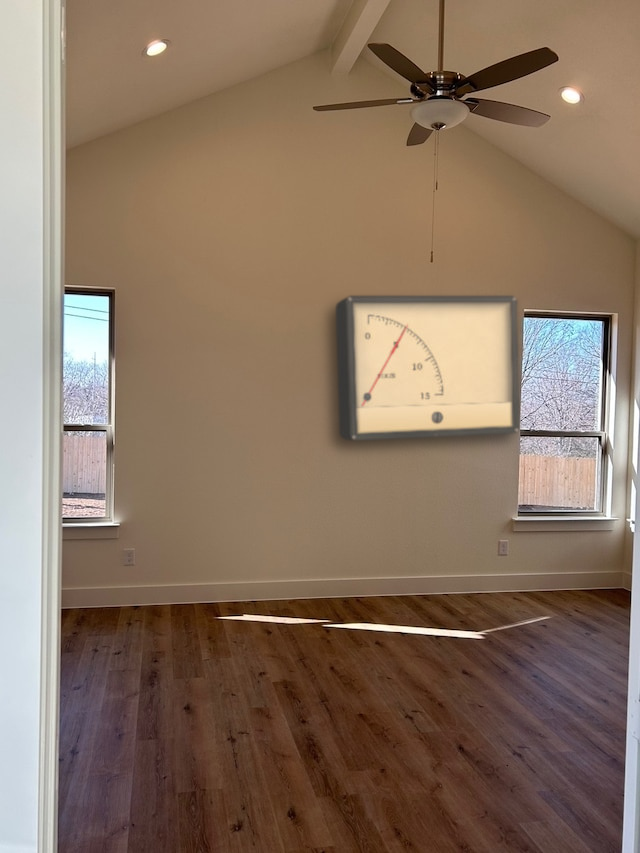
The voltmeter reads 5 V
